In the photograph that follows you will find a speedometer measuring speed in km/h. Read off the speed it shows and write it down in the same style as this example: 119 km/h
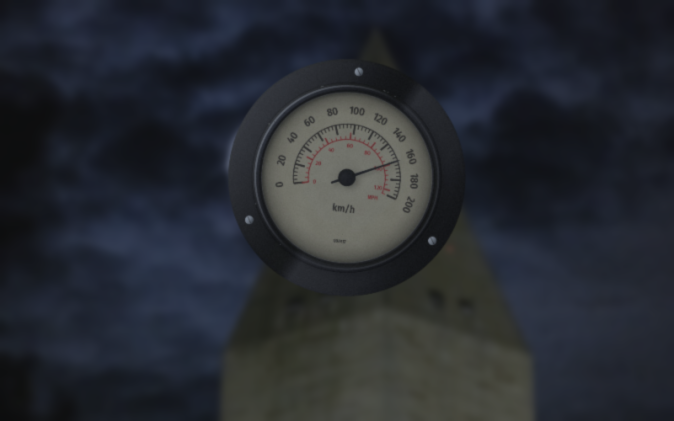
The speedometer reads 160 km/h
